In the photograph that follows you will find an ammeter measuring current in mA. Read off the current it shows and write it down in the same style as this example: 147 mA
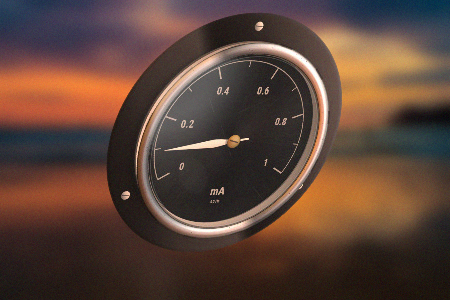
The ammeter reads 0.1 mA
